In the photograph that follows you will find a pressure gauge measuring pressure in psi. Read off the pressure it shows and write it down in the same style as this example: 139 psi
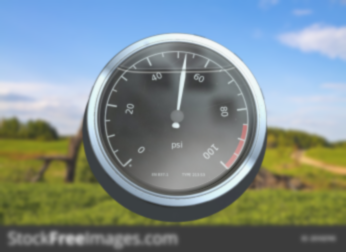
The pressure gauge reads 52.5 psi
